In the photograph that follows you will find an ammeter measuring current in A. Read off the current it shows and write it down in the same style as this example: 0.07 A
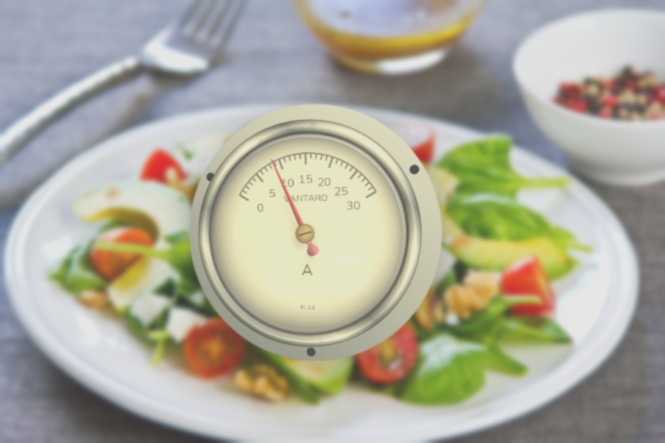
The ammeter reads 9 A
